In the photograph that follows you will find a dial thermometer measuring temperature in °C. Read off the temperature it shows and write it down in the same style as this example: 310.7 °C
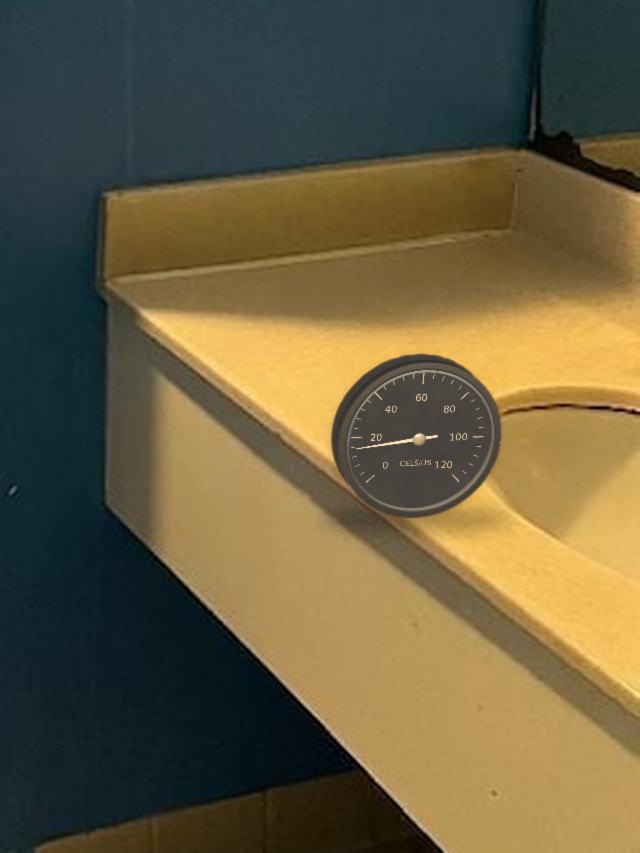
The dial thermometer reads 16 °C
